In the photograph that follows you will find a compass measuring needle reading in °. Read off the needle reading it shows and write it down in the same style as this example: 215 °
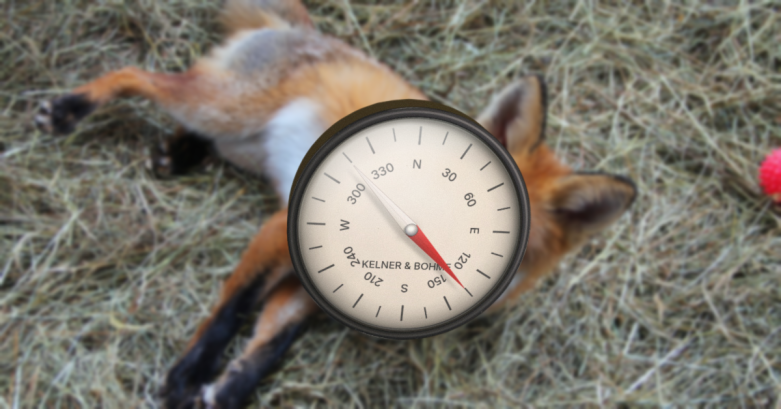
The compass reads 135 °
